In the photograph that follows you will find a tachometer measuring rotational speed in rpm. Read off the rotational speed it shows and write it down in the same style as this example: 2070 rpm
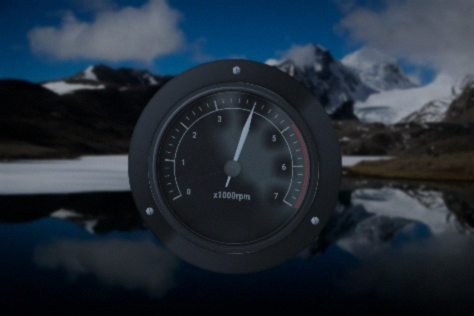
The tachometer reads 4000 rpm
